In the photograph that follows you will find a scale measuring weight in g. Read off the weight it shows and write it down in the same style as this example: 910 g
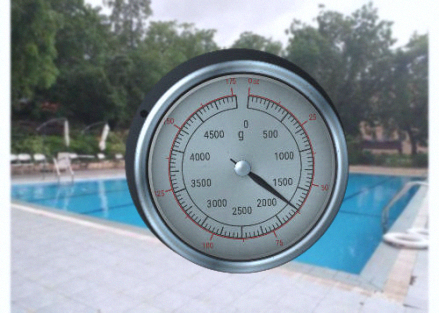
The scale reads 1750 g
